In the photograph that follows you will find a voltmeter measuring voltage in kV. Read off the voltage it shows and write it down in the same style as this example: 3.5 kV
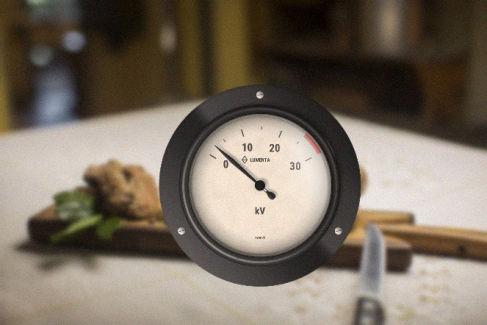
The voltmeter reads 2.5 kV
